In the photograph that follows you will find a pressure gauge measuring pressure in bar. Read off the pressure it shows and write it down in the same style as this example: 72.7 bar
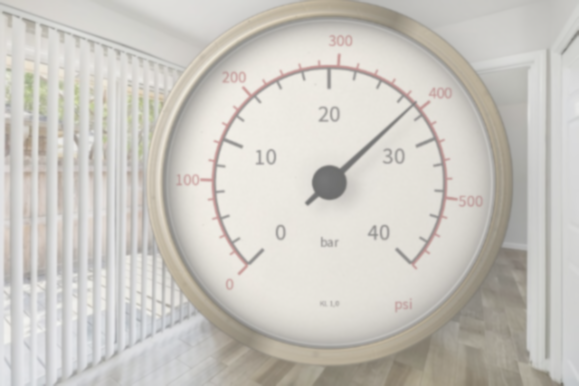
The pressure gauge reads 27 bar
